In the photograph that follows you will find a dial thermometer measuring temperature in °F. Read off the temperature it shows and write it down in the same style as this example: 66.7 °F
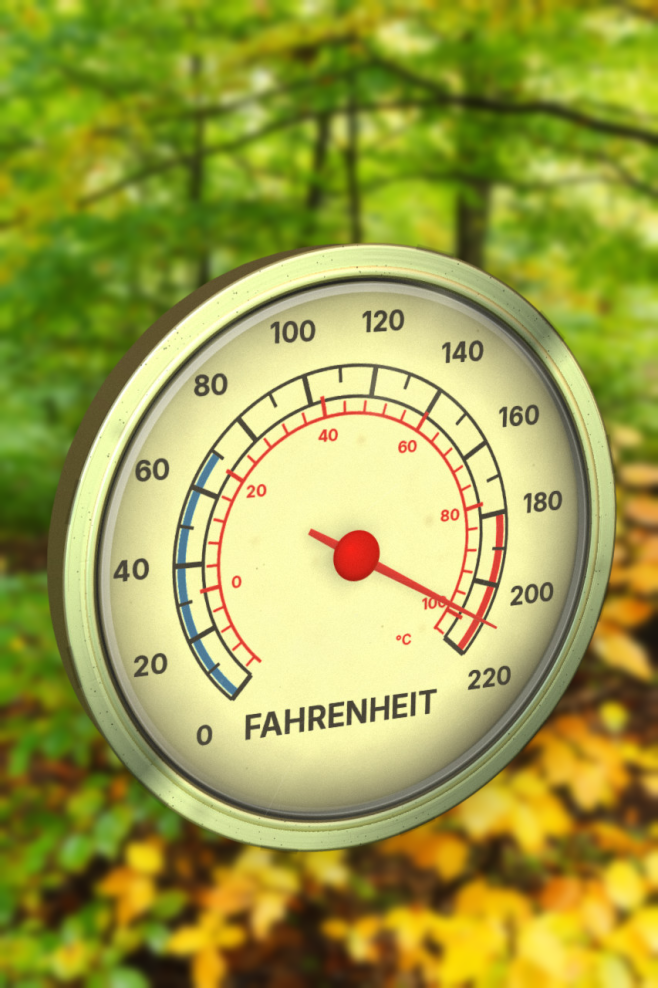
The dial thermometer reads 210 °F
